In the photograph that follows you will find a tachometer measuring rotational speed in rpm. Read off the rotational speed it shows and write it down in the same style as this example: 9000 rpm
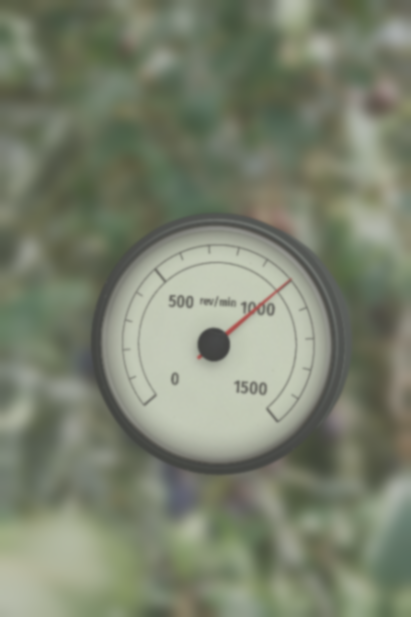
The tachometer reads 1000 rpm
